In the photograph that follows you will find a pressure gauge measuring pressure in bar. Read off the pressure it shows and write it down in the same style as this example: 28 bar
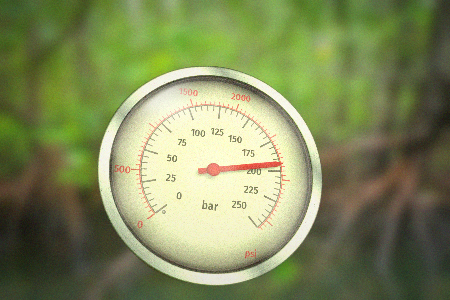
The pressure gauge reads 195 bar
